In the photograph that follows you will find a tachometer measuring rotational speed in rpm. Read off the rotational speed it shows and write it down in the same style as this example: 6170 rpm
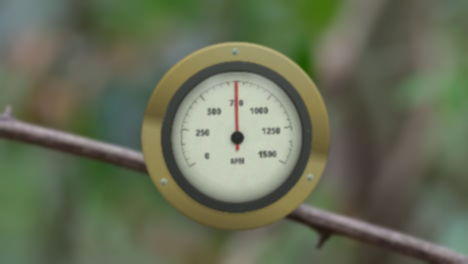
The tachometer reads 750 rpm
